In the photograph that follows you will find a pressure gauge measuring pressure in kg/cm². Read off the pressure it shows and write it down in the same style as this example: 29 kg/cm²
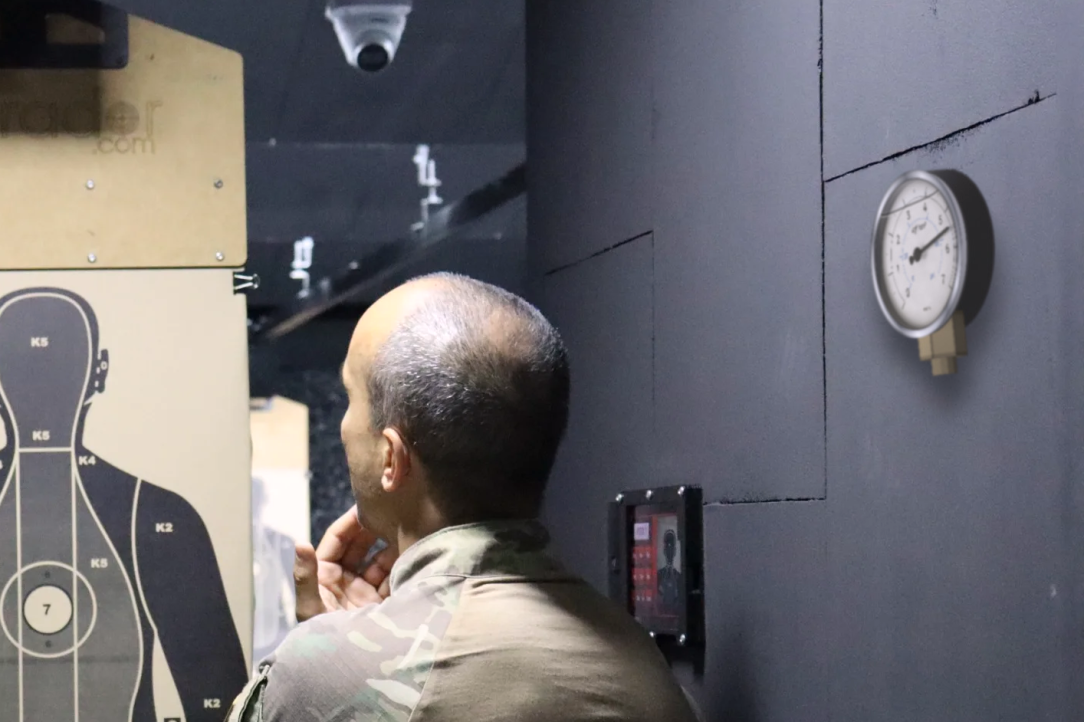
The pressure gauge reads 5.5 kg/cm²
